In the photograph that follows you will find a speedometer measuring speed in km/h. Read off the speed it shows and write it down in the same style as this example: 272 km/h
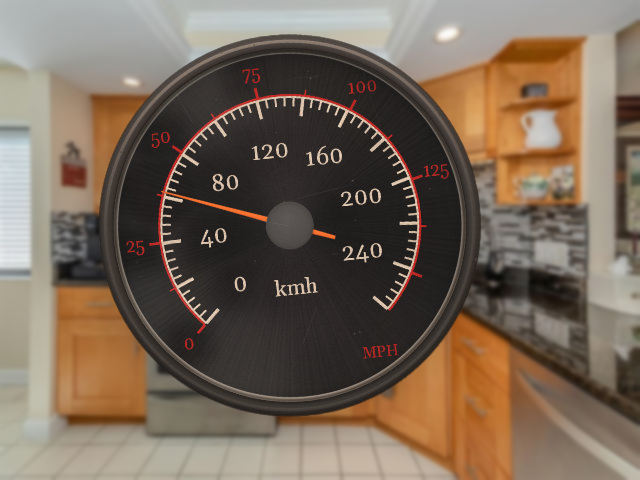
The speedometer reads 62 km/h
